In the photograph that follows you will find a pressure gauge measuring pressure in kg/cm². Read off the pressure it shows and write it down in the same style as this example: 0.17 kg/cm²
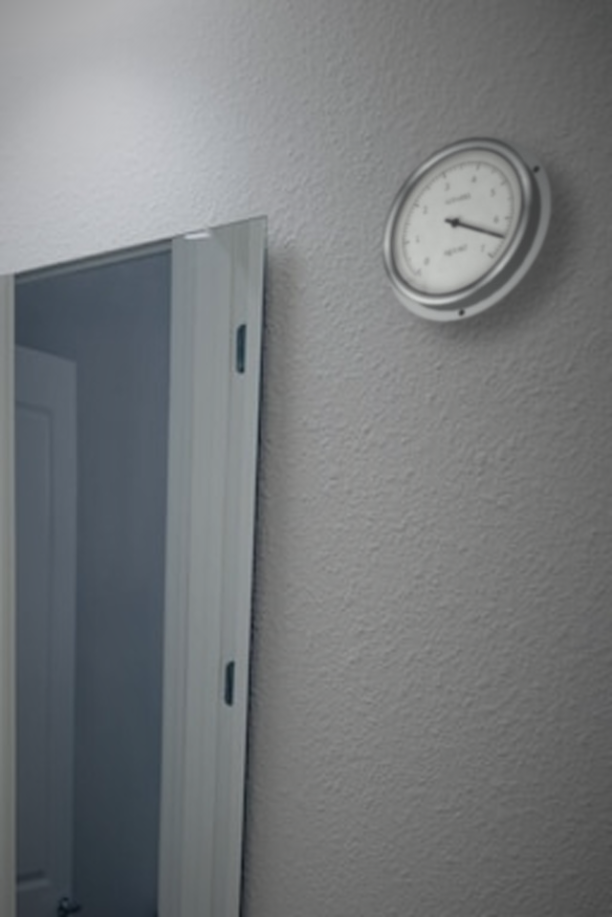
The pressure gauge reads 6.5 kg/cm²
